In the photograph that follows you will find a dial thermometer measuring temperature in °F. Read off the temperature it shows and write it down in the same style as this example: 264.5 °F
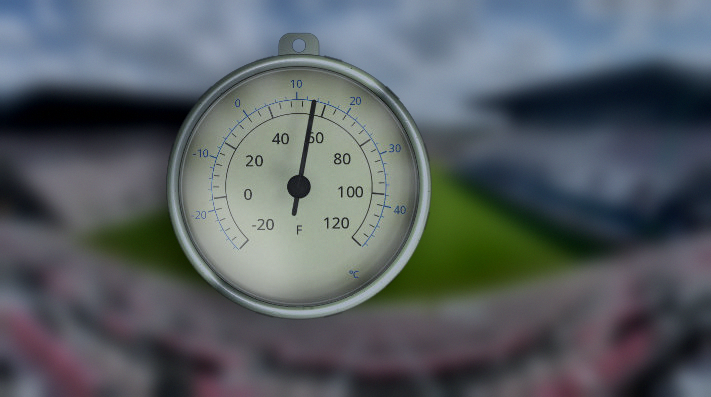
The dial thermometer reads 56 °F
